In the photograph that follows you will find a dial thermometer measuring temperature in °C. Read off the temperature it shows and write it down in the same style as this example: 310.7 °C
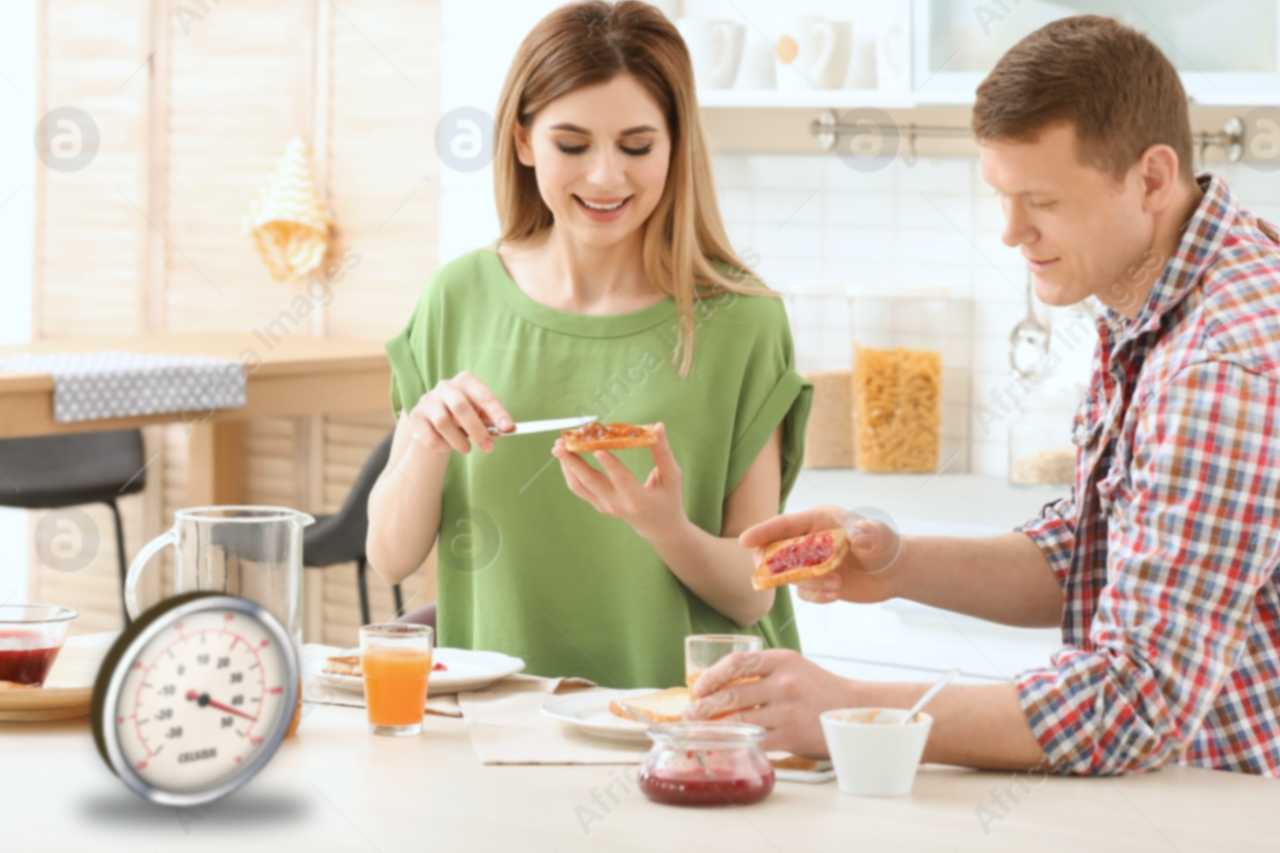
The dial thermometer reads 45 °C
